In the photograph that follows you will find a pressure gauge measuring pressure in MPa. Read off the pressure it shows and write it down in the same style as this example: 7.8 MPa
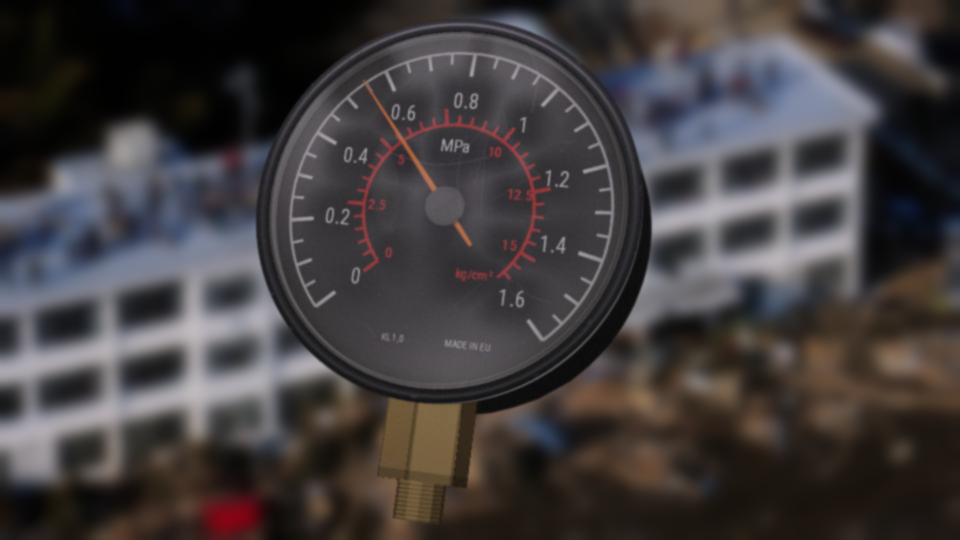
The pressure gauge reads 0.55 MPa
